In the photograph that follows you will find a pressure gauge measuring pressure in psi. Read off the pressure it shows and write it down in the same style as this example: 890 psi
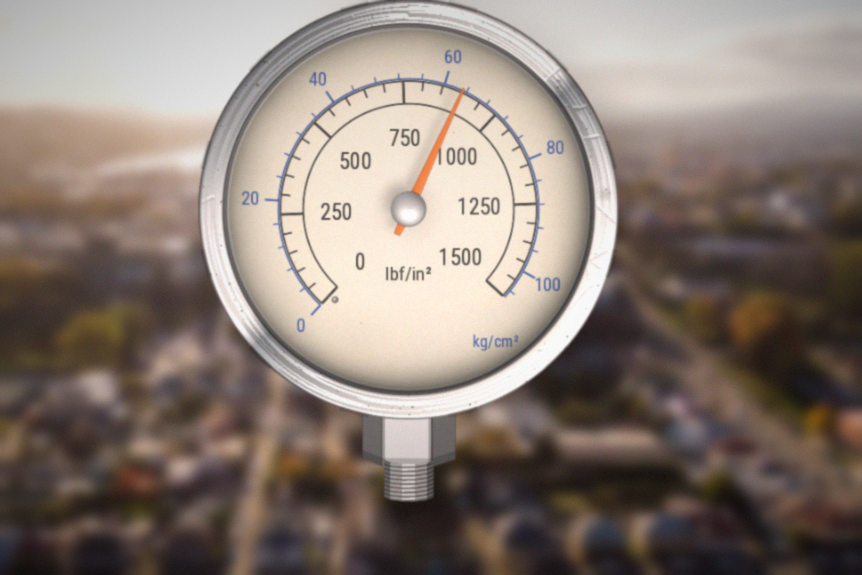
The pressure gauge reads 900 psi
